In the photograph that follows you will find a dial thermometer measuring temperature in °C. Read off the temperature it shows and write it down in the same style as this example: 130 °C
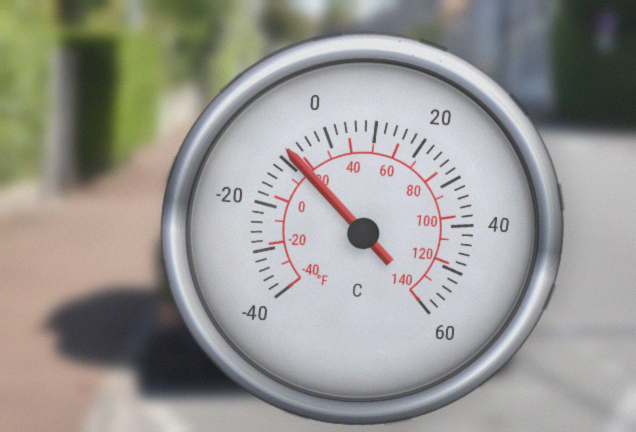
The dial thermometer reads -8 °C
